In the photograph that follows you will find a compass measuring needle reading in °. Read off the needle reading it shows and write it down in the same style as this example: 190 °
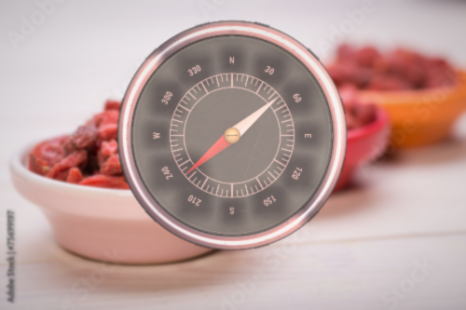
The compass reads 230 °
